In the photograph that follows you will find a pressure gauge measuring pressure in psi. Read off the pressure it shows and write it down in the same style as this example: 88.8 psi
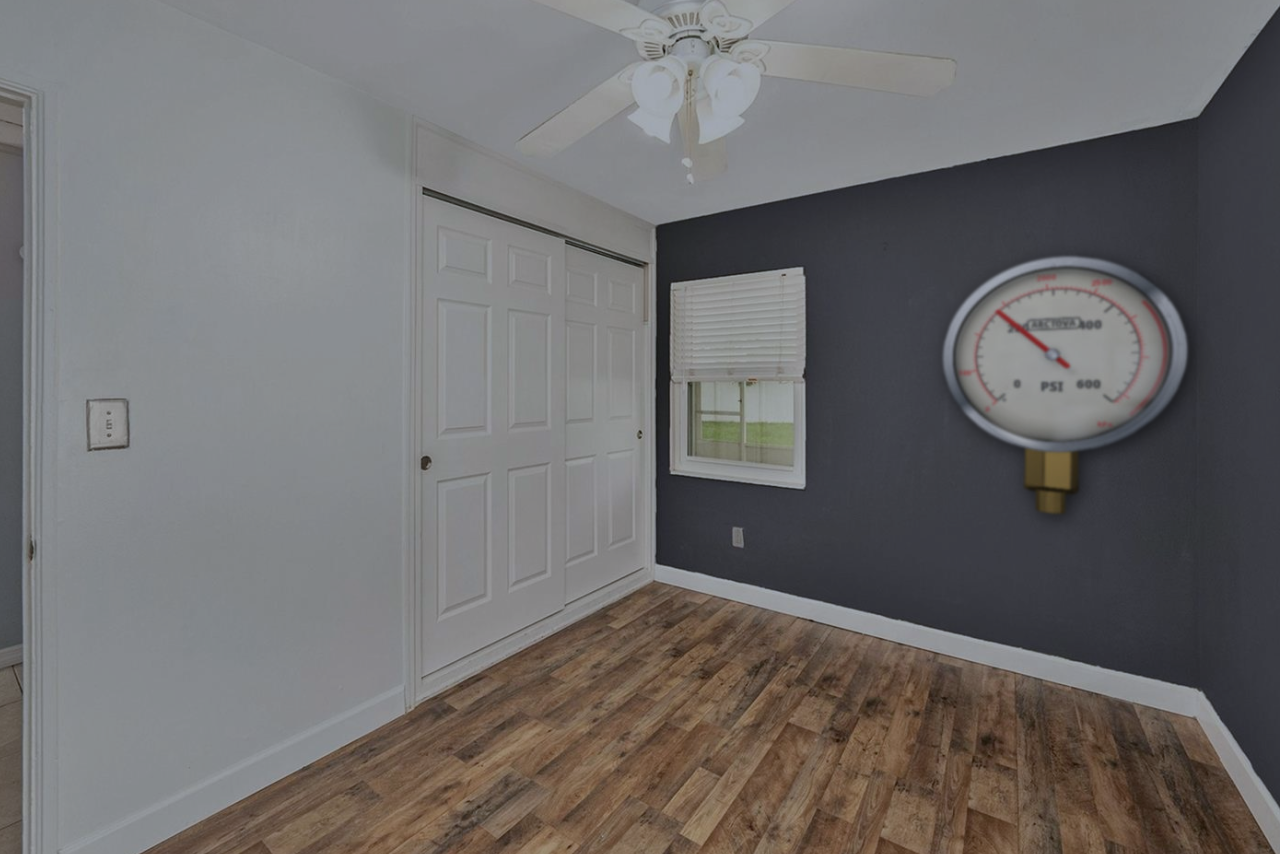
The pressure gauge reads 200 psi
